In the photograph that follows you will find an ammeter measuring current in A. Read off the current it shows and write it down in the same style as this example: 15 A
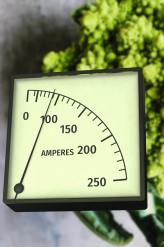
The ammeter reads 90 A
